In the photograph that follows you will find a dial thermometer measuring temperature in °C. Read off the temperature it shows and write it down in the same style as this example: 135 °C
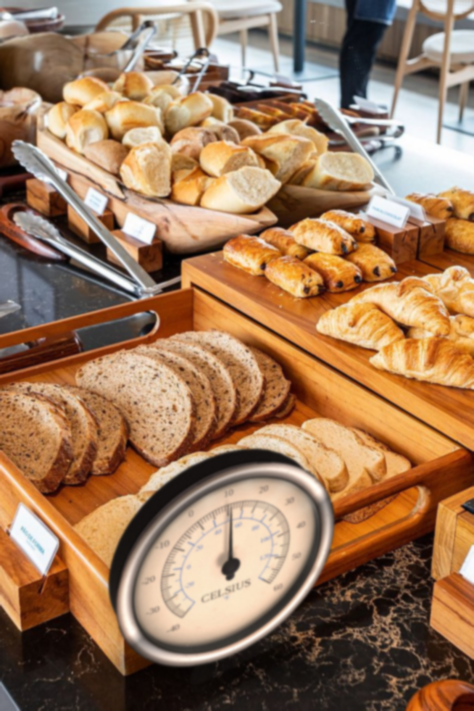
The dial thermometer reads 10 °C
